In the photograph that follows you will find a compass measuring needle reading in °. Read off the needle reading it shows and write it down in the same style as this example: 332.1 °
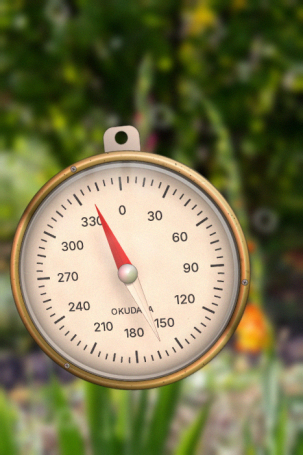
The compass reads 340 °
